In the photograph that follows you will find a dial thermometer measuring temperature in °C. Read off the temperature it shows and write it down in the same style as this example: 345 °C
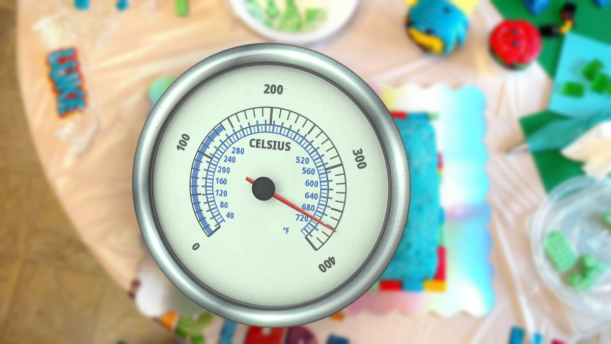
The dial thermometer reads 370 °C
